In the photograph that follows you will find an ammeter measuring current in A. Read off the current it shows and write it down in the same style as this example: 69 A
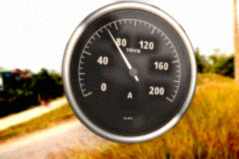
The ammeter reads 70 A
